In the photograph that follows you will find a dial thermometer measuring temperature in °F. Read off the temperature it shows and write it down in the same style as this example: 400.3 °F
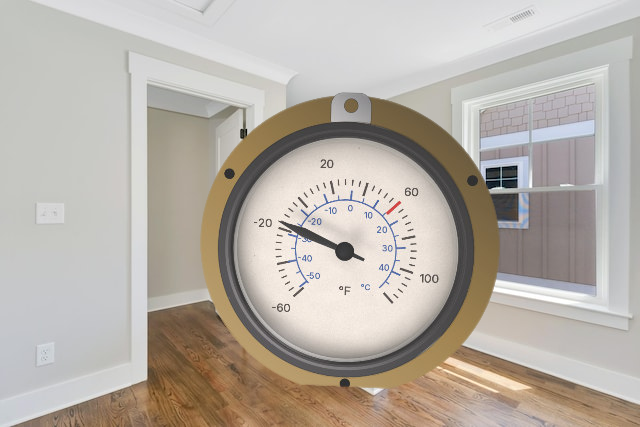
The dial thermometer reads -16 °F
